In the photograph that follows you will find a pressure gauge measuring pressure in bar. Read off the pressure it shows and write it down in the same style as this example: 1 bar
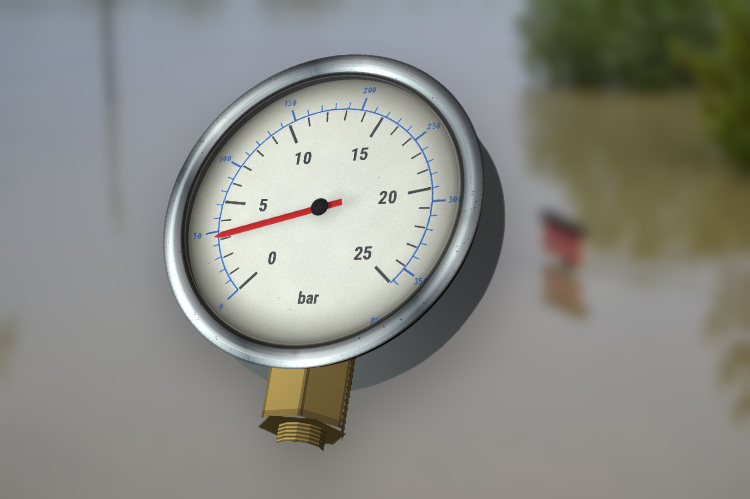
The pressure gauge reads 3 bar
